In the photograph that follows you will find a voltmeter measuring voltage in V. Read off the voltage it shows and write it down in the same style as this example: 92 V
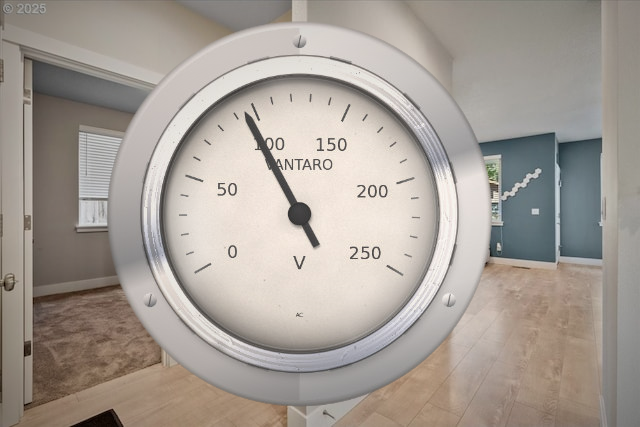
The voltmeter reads 95 V
